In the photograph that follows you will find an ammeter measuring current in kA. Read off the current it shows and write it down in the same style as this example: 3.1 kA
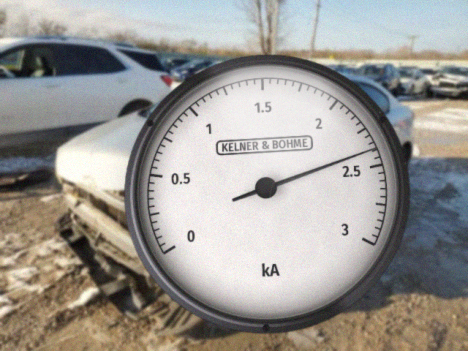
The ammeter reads 2.4 kA
